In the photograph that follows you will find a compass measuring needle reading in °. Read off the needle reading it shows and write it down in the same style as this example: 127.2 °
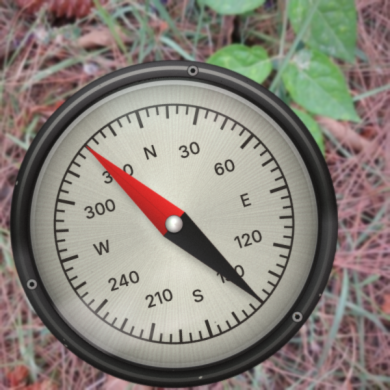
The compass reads 330 °
